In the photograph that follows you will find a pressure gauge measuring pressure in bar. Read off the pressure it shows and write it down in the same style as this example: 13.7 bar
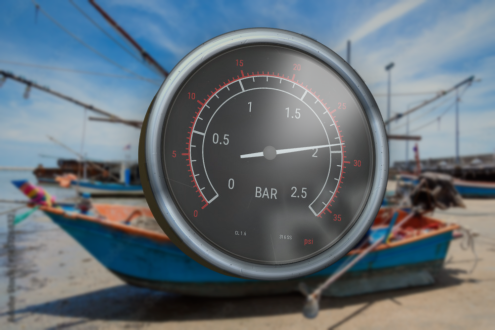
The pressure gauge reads 1.95 bar
